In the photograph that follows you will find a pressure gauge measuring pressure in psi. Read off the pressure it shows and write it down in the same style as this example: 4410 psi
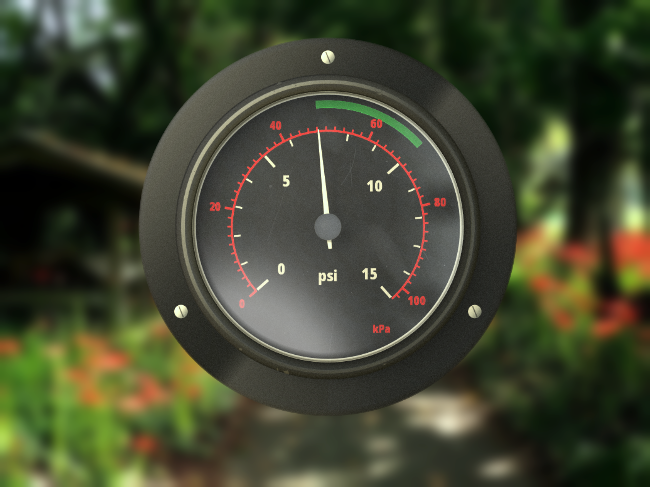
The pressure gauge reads 7 psi
